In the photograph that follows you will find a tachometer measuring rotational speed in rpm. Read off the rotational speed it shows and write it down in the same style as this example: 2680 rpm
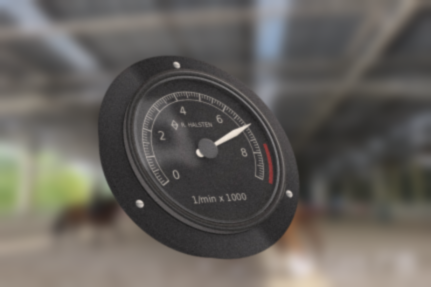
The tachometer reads 7000 rpm
